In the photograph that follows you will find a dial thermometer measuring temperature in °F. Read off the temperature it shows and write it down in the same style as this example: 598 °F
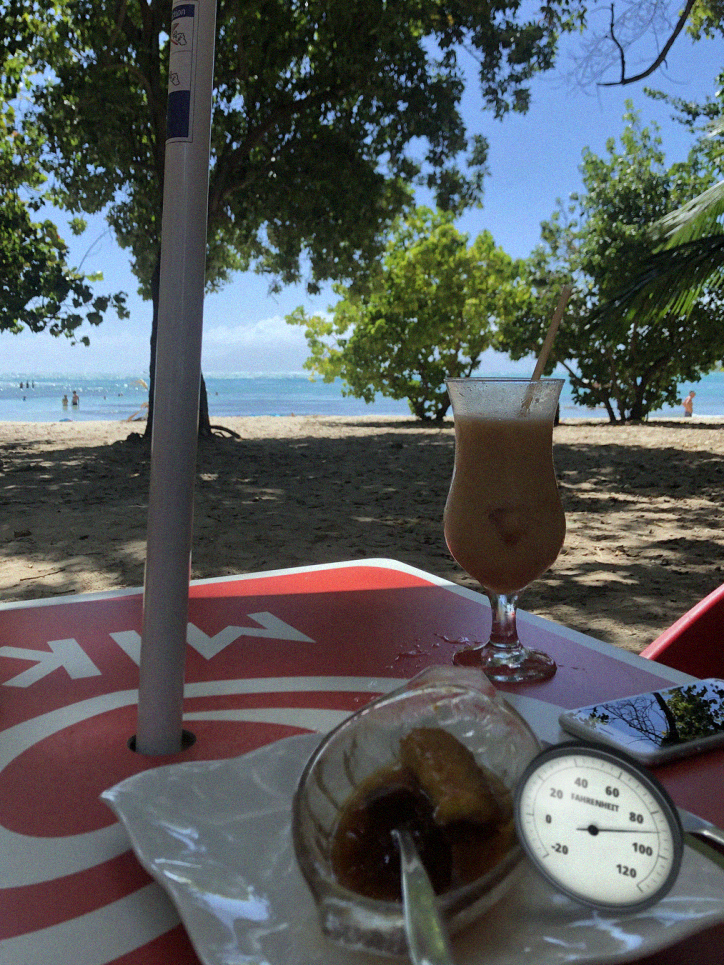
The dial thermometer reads 88 °F
